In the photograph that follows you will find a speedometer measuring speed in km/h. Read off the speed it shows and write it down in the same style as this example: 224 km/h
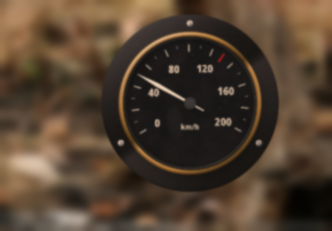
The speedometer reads 50 km/h
